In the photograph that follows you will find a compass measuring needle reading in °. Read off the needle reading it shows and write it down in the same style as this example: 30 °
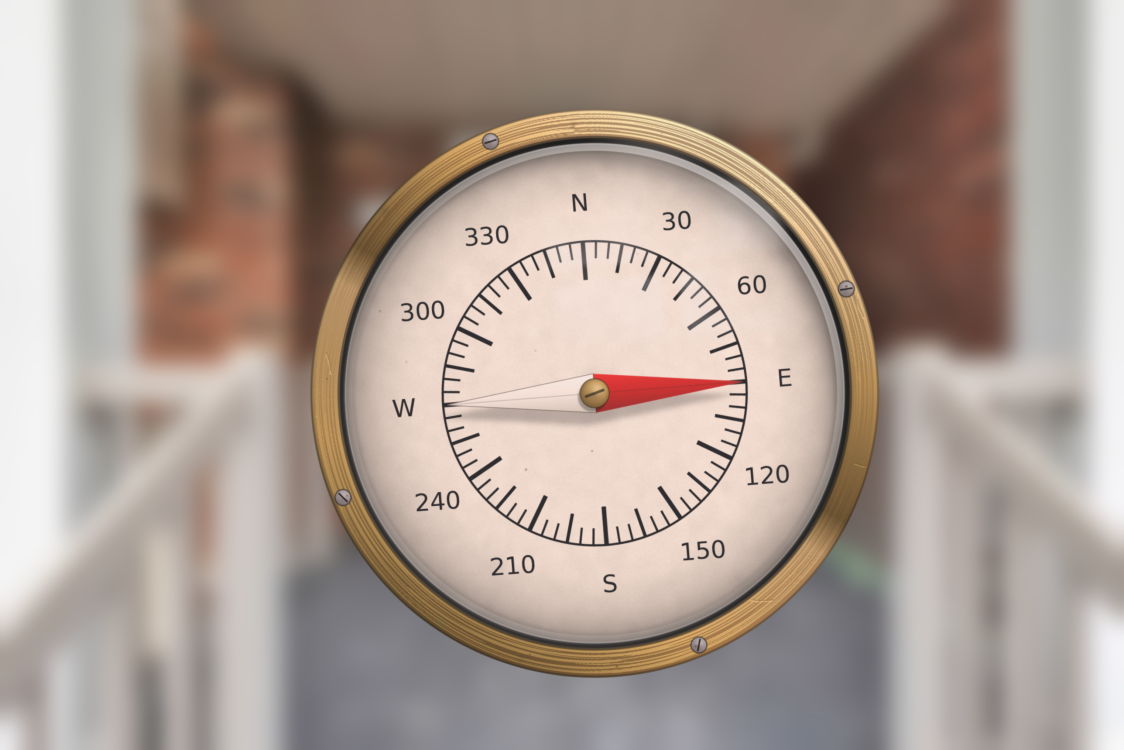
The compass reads 90 °
